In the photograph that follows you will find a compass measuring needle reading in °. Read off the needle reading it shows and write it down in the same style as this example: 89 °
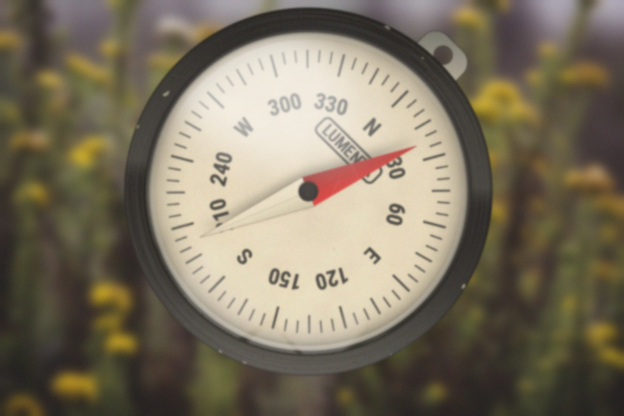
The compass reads 22.5 °
